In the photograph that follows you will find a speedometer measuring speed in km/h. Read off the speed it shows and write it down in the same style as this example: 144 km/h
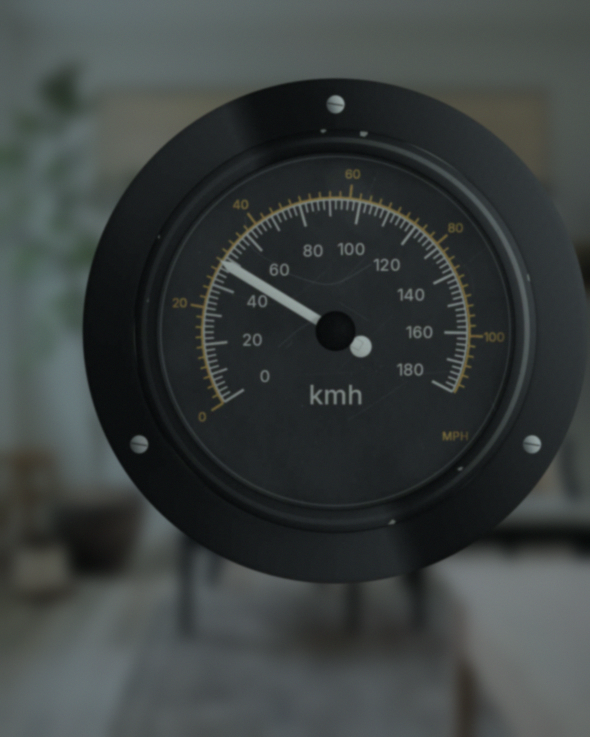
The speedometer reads 48 km/h
